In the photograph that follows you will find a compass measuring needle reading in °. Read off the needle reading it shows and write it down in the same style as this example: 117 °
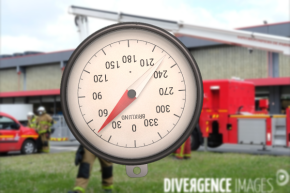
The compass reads 45 °
